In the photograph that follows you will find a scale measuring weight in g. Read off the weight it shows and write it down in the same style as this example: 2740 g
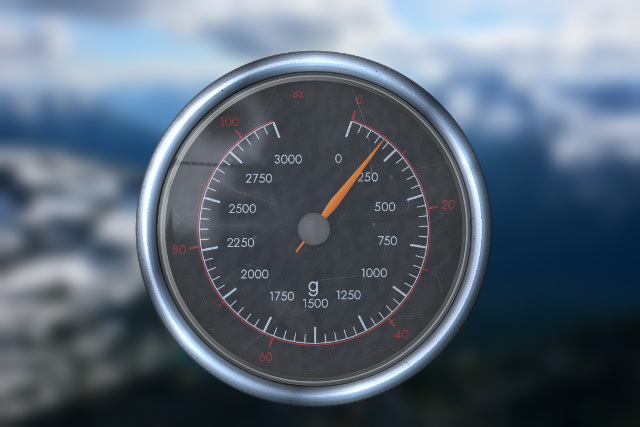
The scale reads 175 g
